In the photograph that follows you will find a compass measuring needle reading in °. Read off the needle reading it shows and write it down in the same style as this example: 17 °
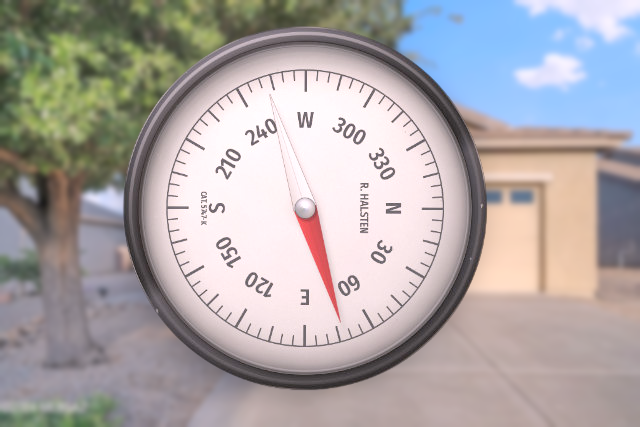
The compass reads 72.5 °
